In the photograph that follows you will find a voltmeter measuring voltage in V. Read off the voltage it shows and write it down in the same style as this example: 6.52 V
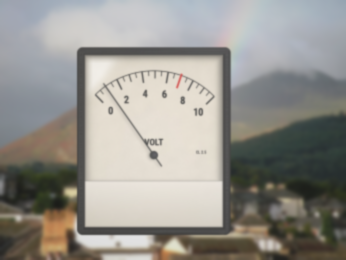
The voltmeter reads 1 V
